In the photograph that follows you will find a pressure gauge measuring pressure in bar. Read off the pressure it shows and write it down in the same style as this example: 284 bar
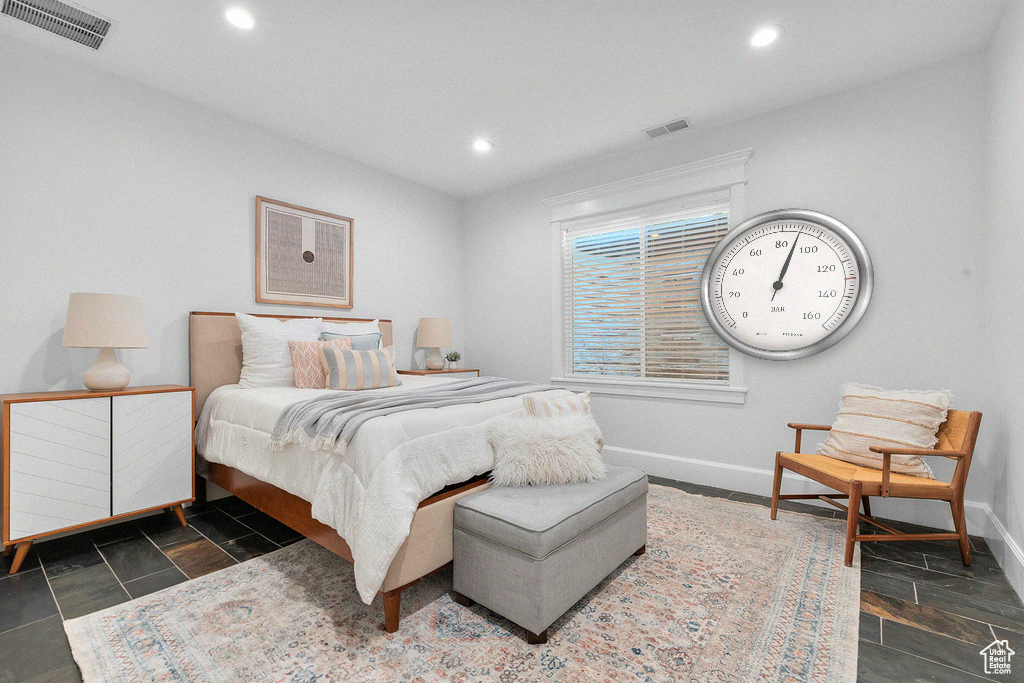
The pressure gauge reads 90 bar
